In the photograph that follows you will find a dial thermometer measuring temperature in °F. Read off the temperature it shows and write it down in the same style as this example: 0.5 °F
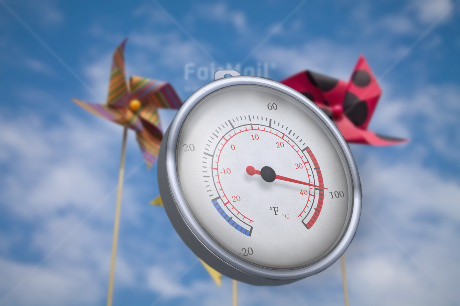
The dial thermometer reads 100 °F
